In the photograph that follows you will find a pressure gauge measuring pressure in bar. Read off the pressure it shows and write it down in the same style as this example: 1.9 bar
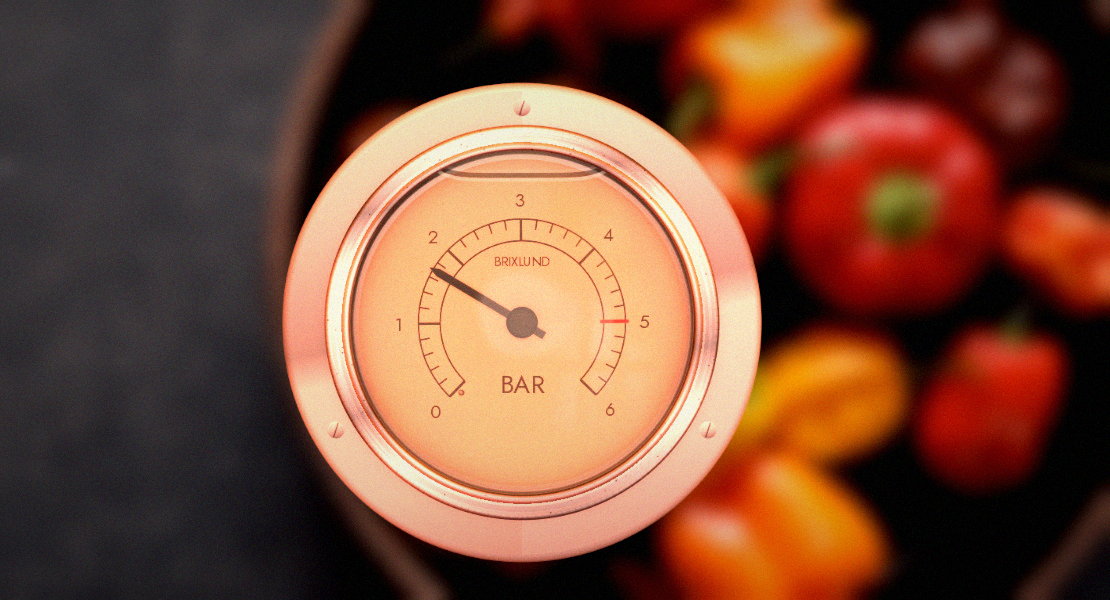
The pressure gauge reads 1.7 bar
